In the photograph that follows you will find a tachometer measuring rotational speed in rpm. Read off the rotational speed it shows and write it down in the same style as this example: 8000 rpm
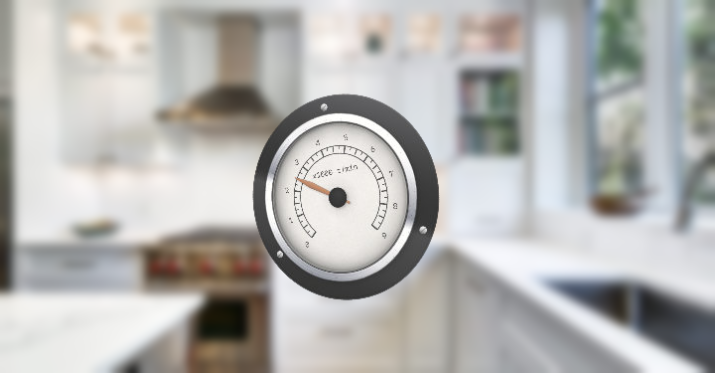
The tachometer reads 2500 rpm
